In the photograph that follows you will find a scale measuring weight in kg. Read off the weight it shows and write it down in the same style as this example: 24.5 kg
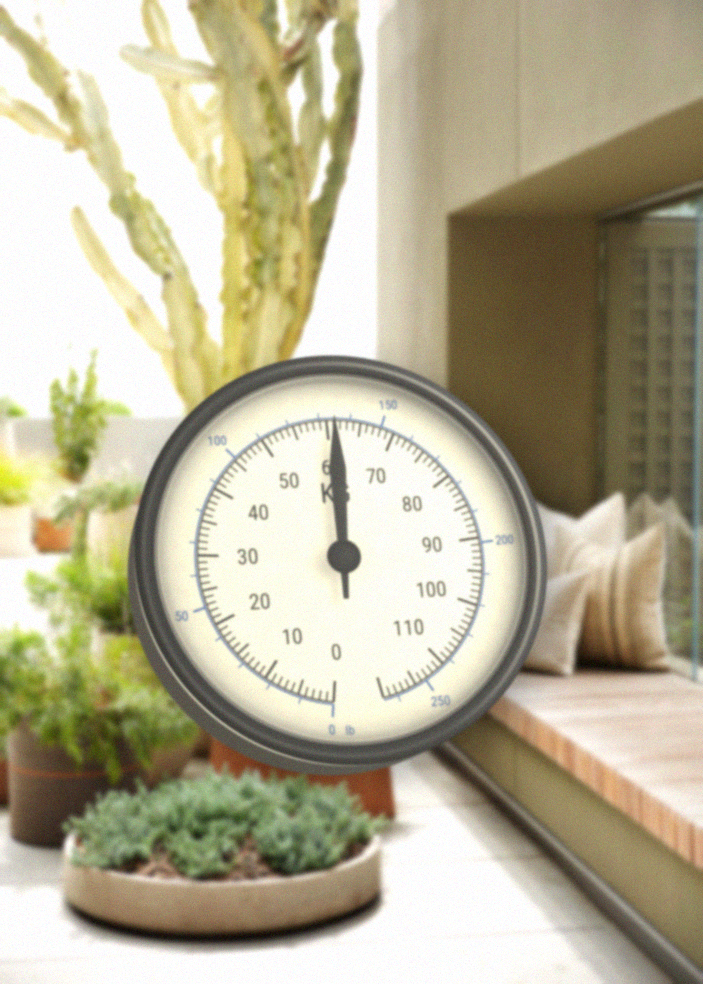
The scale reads 61 kg
